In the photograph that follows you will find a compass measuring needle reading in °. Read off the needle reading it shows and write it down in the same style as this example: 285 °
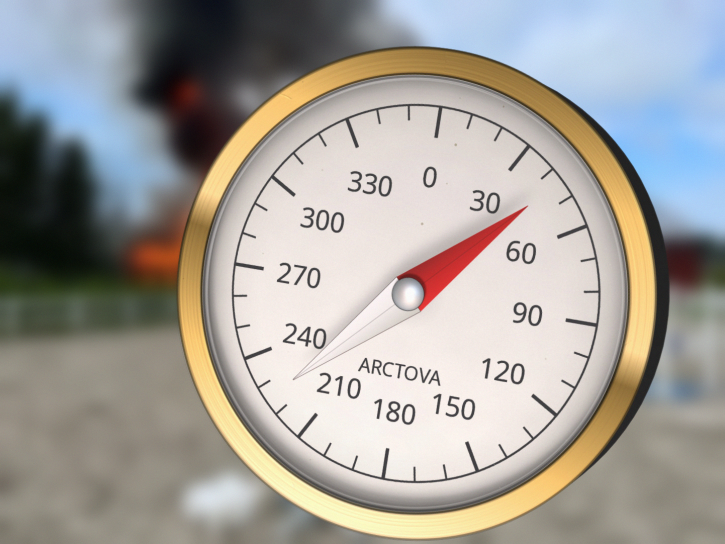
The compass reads 45 °
